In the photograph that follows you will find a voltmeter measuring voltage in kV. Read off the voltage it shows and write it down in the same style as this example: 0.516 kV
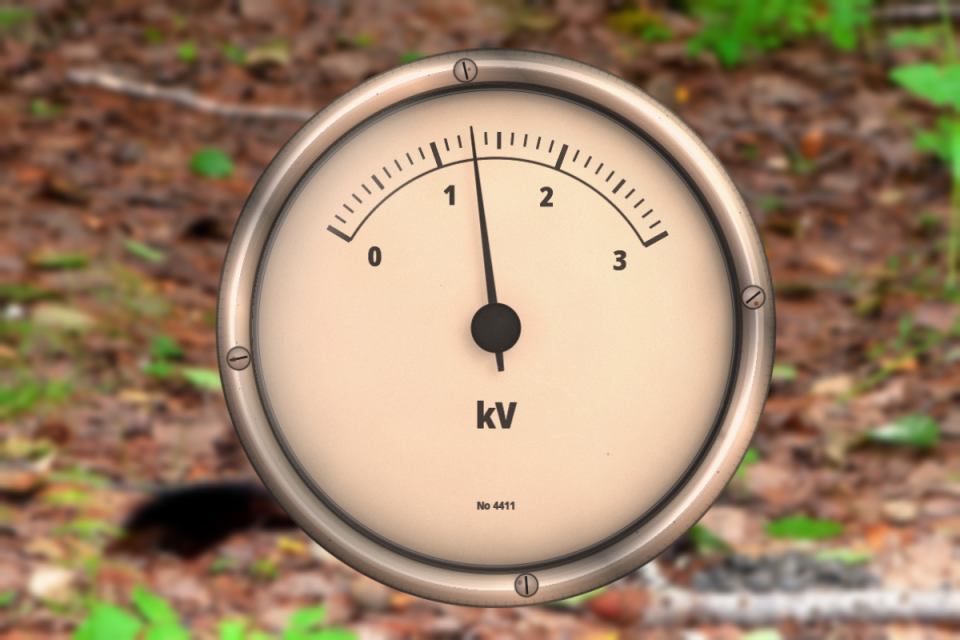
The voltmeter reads 1.3 kV
